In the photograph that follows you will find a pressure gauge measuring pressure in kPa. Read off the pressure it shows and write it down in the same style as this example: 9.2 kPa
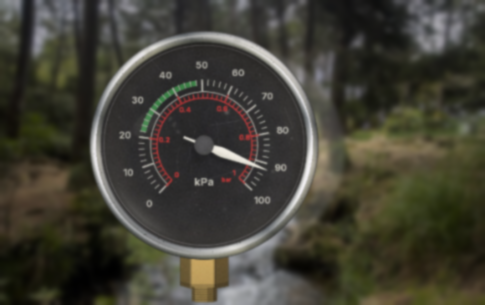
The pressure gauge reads 92 kPa
